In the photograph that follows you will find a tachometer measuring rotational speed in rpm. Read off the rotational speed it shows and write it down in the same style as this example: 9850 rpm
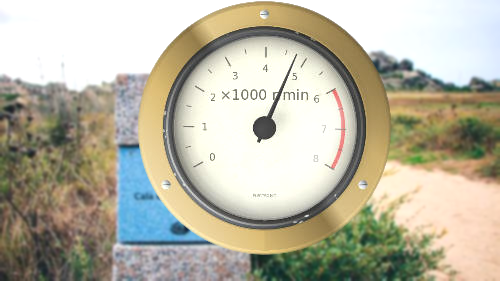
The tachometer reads 4750 rpm
